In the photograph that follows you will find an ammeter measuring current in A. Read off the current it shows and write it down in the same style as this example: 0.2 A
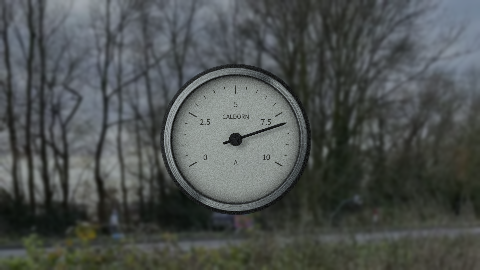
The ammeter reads 8 A
